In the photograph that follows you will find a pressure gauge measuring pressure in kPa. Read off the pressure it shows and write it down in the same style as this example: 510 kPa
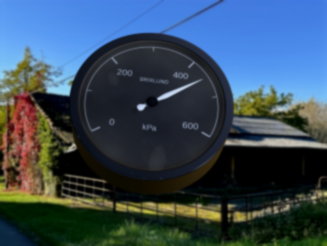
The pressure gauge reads 450 kPa
